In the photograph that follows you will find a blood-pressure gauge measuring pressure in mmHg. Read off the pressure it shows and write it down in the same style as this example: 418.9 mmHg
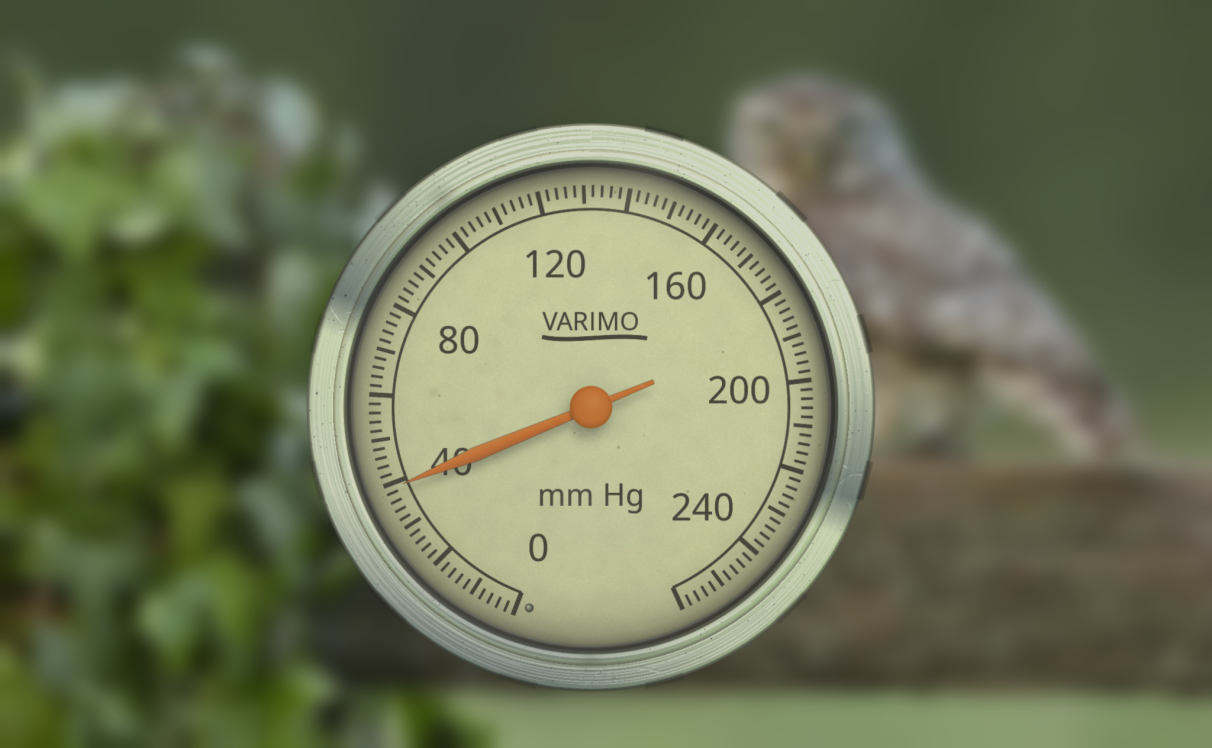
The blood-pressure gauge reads 39 mmHg
